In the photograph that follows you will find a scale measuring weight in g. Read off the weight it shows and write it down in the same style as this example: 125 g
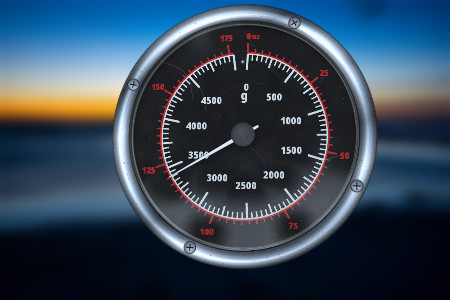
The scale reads 3400 g
